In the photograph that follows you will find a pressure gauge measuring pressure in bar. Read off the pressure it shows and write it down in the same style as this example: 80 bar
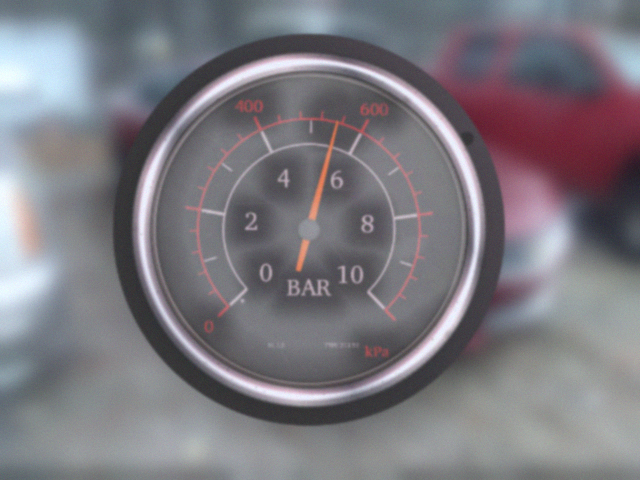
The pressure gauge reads 5.5 bar
